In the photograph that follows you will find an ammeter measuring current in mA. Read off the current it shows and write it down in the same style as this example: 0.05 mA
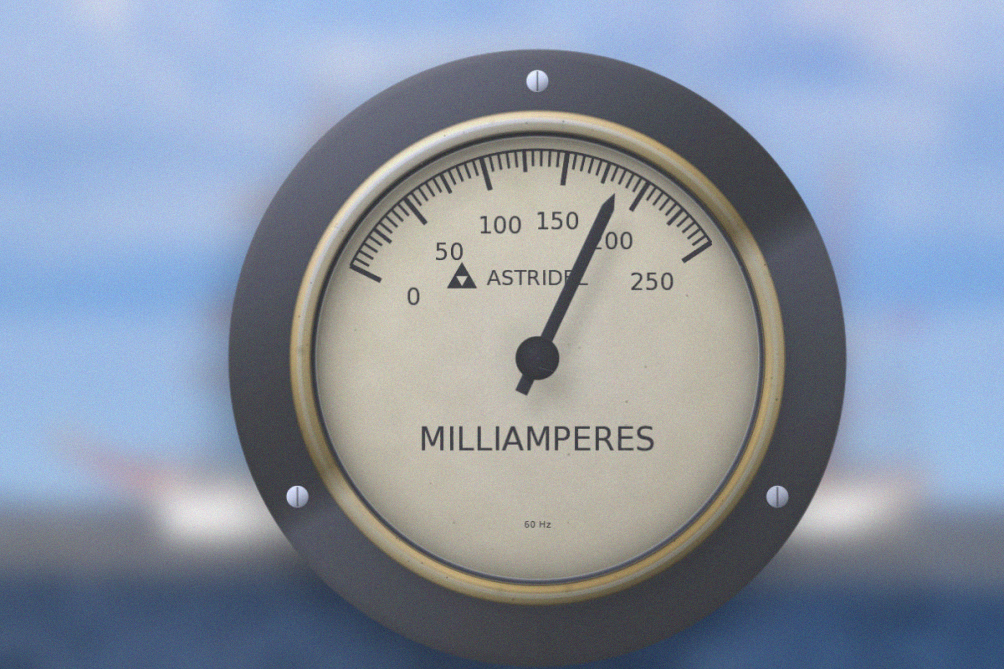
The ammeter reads 185 mA
